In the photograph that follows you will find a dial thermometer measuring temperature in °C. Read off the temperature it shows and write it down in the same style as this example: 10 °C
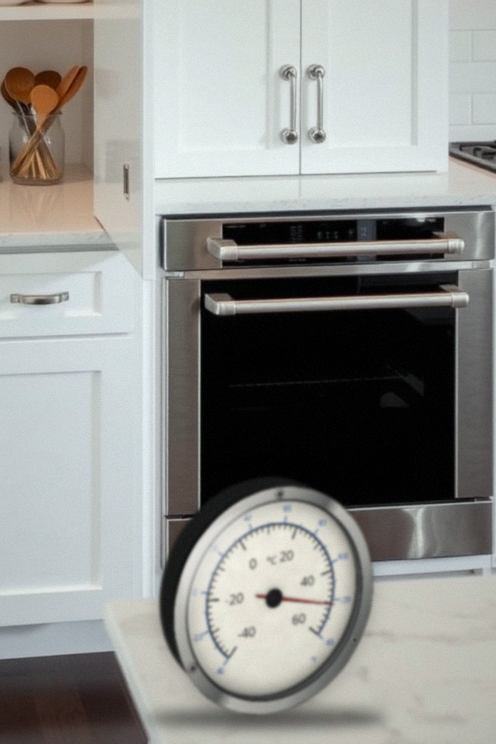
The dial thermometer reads 50 °C
